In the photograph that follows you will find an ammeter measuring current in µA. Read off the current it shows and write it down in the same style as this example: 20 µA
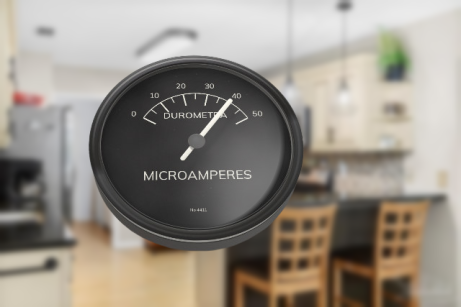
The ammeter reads 40 µA
